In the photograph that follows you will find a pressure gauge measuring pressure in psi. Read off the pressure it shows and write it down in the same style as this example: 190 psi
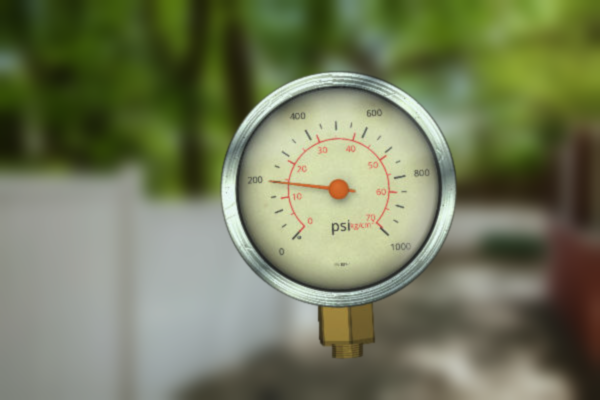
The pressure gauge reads 200 psi
